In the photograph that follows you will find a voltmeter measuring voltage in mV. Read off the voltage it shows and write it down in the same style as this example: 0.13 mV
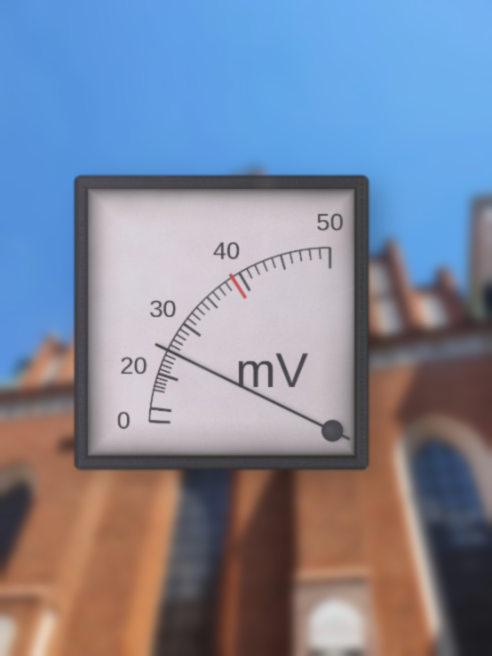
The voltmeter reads 25 mV
